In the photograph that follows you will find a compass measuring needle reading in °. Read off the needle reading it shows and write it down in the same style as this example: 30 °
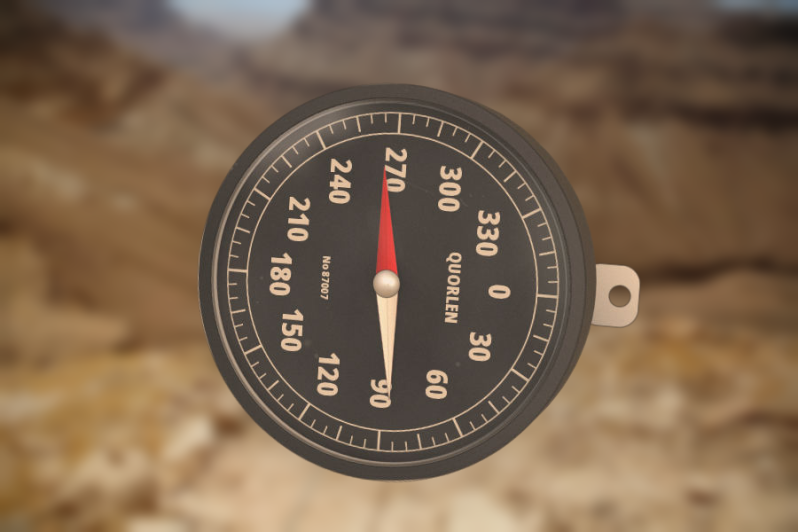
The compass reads 265 °
